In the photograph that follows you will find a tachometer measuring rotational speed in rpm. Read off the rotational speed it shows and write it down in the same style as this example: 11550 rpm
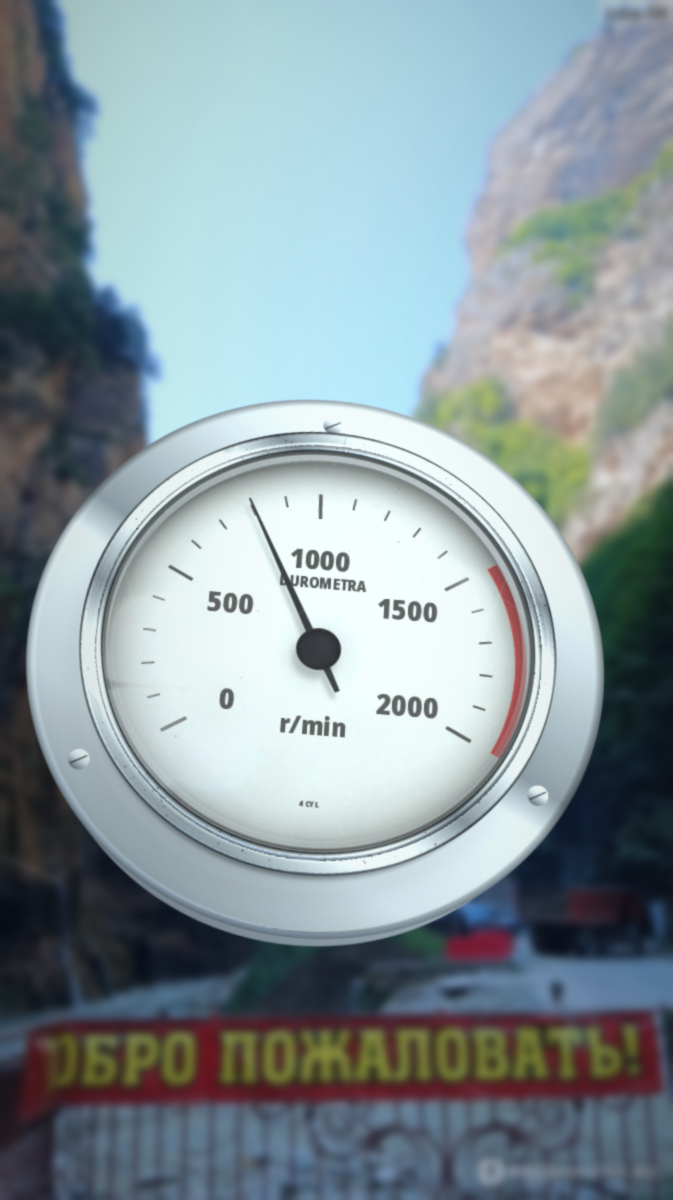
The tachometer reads 800 rpm
